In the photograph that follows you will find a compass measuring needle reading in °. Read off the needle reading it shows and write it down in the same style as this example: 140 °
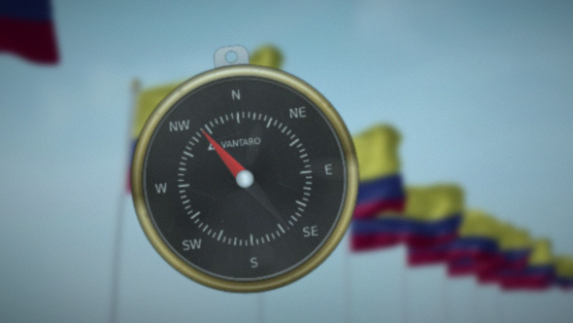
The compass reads 325 °
